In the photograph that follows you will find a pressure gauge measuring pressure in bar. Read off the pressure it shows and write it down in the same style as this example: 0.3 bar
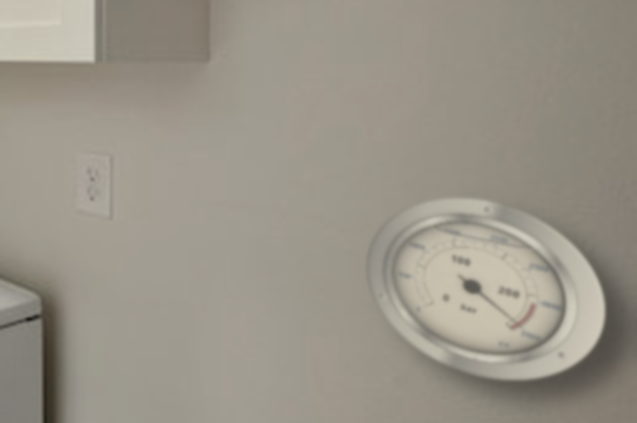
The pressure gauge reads 240 bar
